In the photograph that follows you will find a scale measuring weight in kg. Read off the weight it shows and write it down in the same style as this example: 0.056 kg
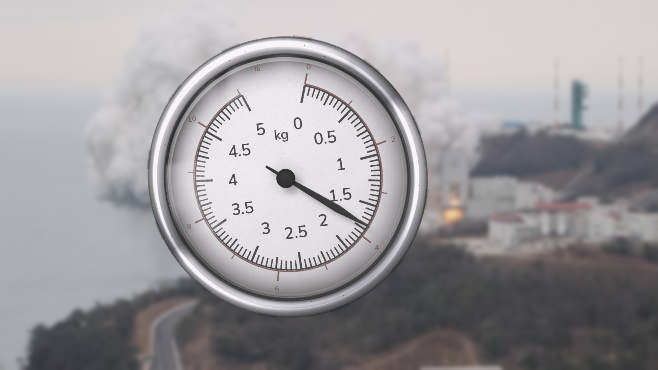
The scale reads 1.7 kg
